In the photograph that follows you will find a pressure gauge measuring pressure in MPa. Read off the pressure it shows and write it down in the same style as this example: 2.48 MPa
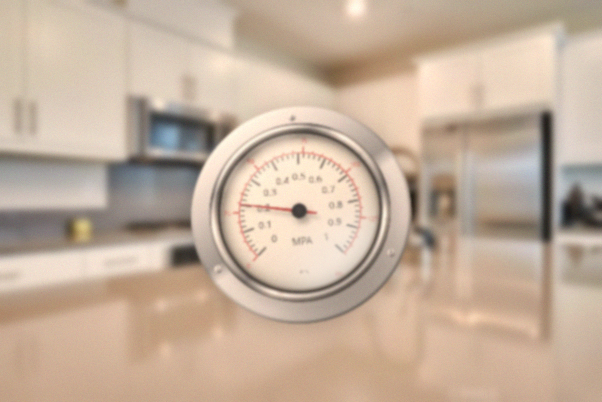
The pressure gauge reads 0.2 MPa
